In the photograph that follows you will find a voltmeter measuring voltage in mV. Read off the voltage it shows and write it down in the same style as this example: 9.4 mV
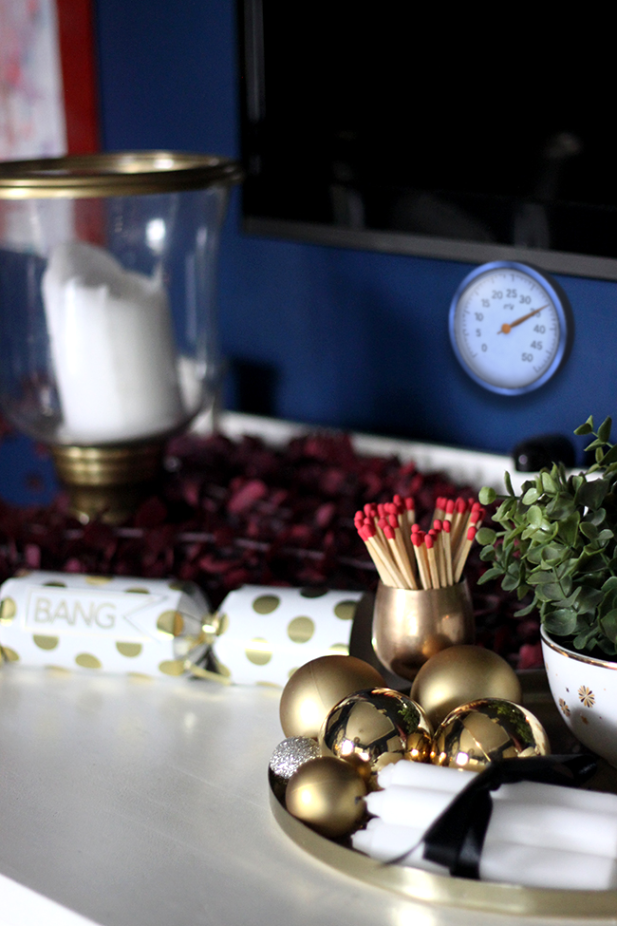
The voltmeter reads 35 mV
